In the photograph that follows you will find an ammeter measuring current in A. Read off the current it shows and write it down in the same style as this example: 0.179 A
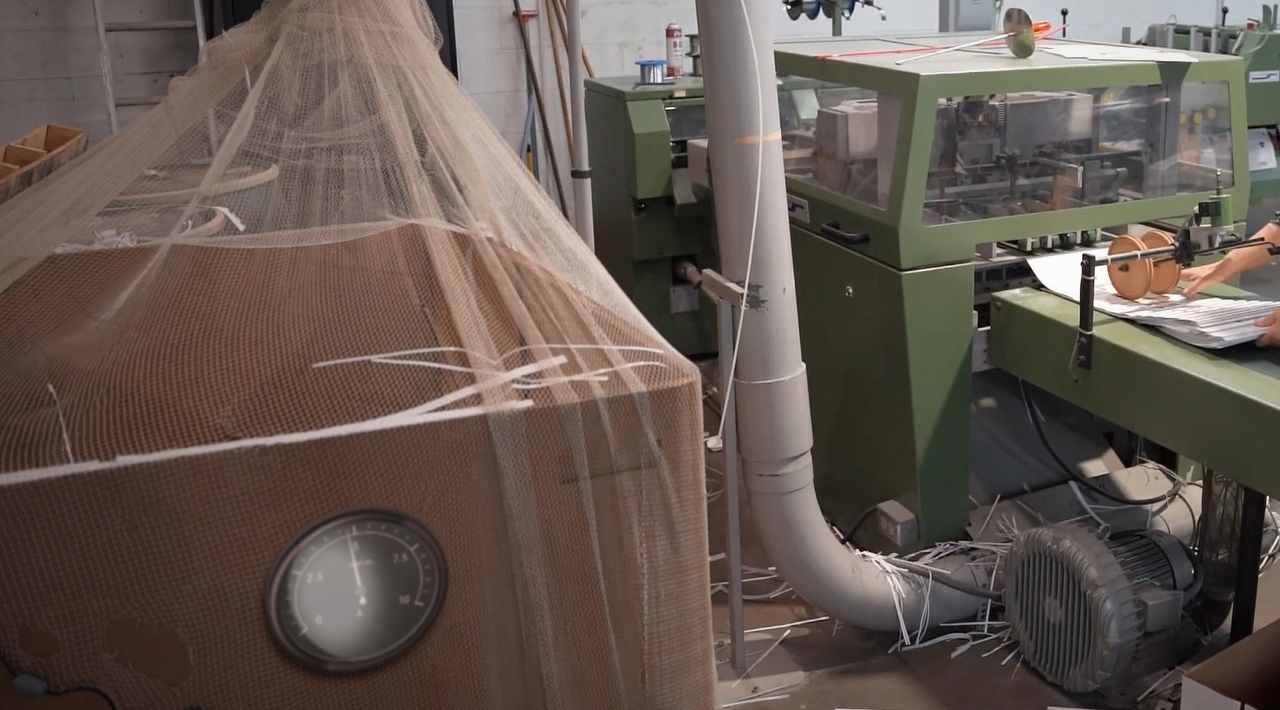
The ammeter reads 4.75 A
